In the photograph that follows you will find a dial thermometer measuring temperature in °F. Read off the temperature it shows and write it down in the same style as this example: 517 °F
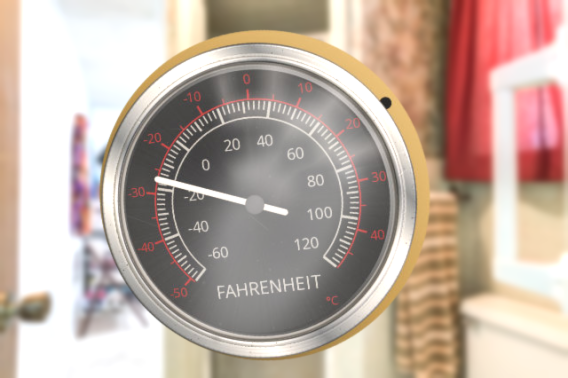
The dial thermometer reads -16 °F
